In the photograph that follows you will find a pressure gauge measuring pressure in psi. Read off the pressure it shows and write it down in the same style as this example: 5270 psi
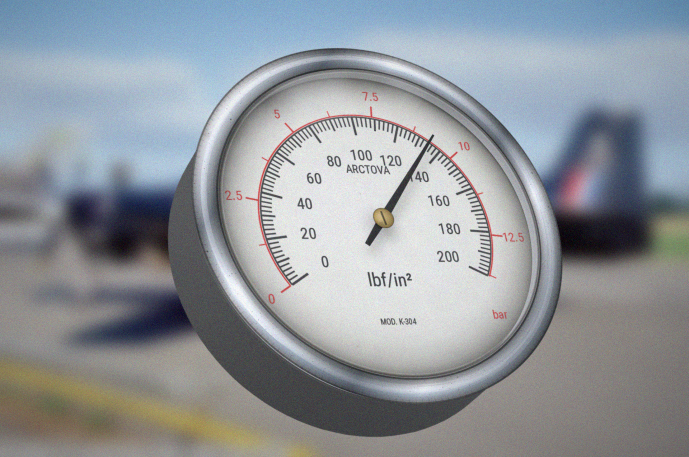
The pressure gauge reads 134 psi
